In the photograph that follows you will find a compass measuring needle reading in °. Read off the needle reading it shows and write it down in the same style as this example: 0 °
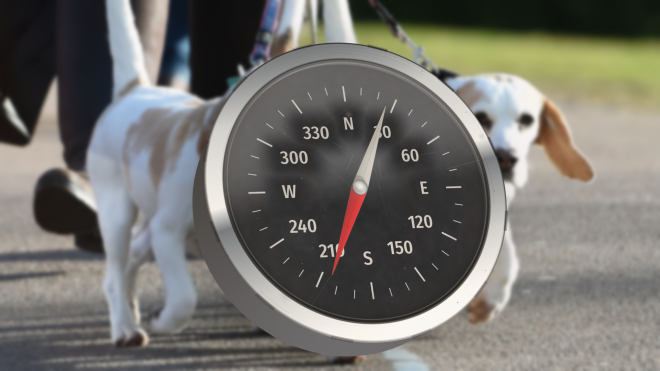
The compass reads 205 °
